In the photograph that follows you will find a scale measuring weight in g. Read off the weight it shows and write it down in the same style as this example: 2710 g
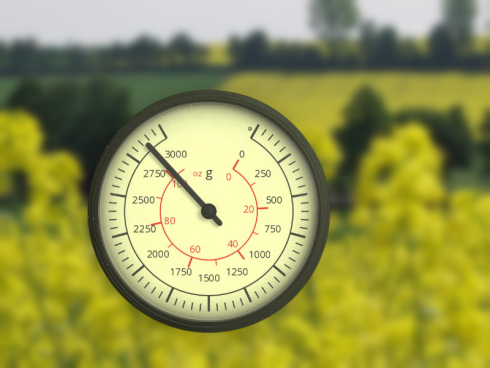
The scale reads 2875 g
